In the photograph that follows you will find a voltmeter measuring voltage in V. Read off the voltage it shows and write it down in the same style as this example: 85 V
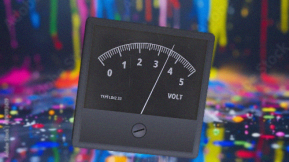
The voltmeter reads 3.5 V
